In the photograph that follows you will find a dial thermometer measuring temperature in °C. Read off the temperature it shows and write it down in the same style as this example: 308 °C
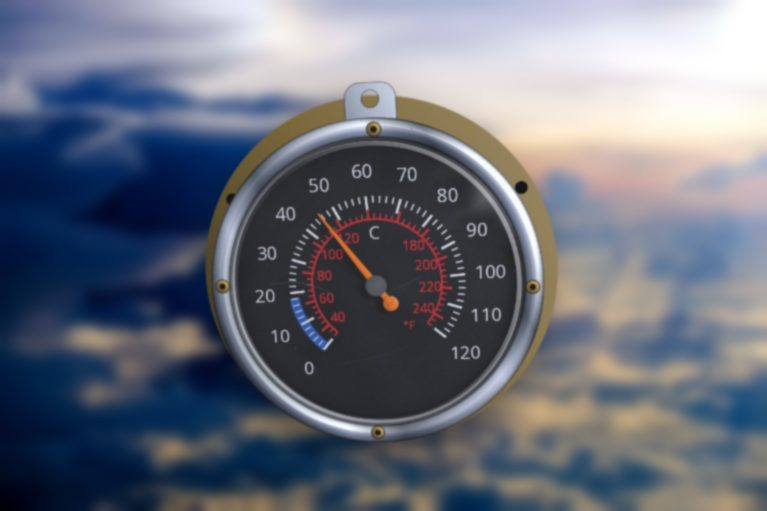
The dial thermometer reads 46 °C
